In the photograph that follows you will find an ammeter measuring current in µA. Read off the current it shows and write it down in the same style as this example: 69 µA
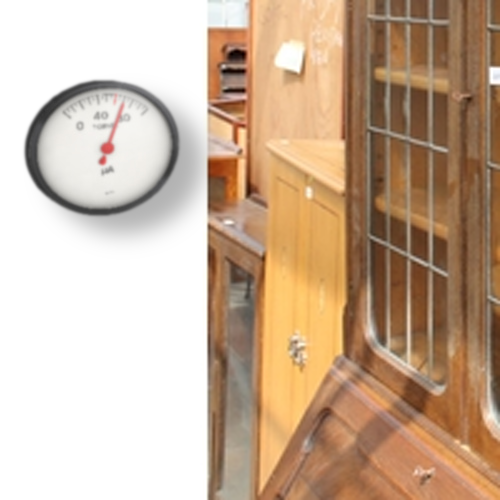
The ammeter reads 70 µA
